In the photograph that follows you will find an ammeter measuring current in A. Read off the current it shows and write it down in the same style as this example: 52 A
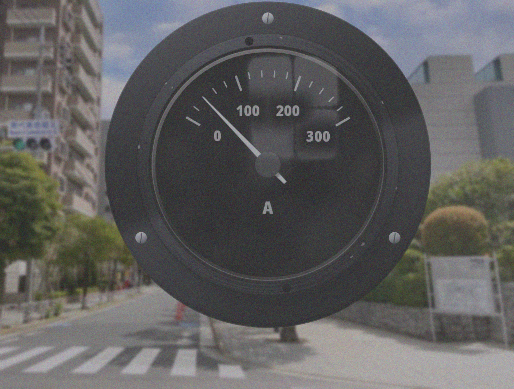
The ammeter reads 40 A
